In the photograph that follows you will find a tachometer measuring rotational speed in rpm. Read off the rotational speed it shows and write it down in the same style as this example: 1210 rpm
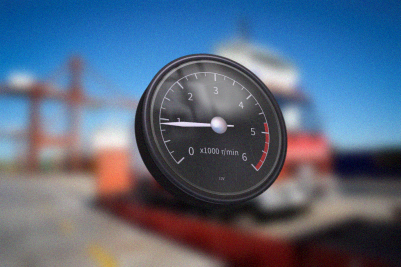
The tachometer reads 875 rpm
